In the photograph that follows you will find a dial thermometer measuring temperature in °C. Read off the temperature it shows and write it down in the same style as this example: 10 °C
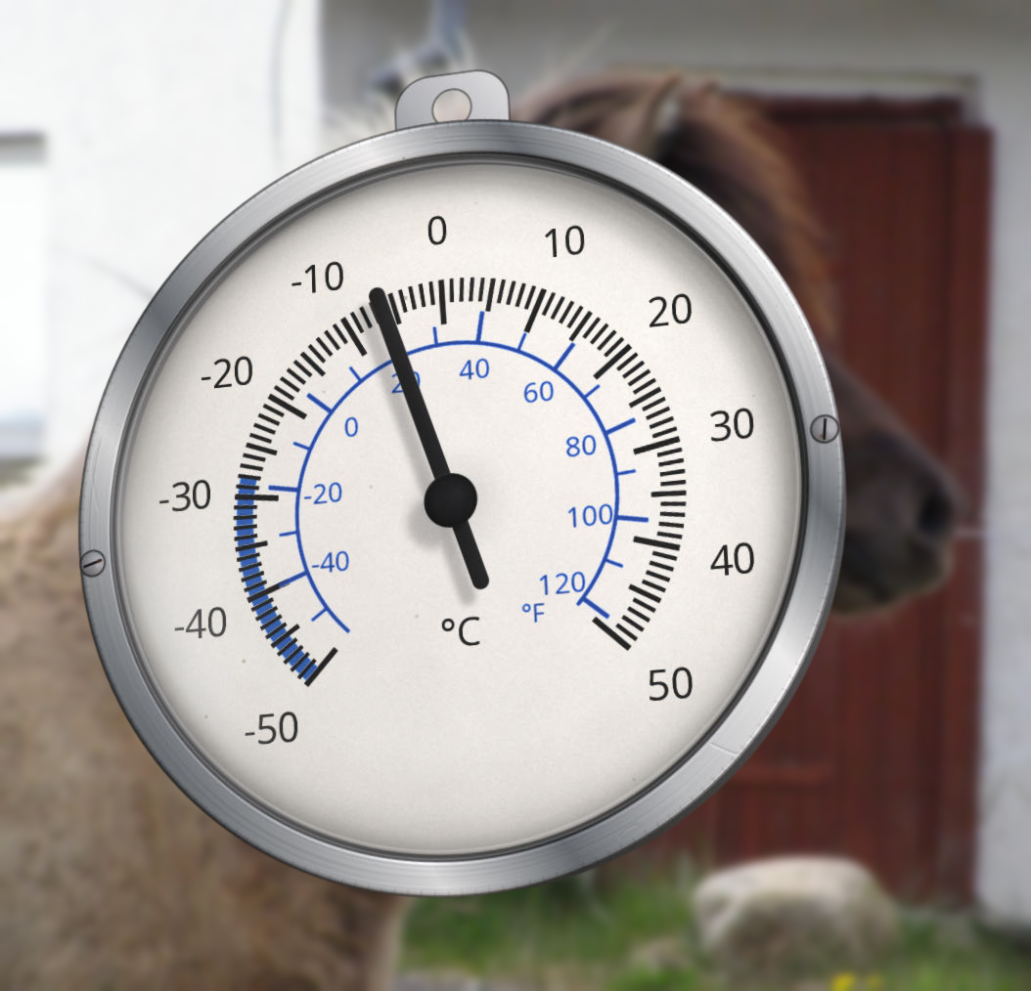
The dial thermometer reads -6 °C
